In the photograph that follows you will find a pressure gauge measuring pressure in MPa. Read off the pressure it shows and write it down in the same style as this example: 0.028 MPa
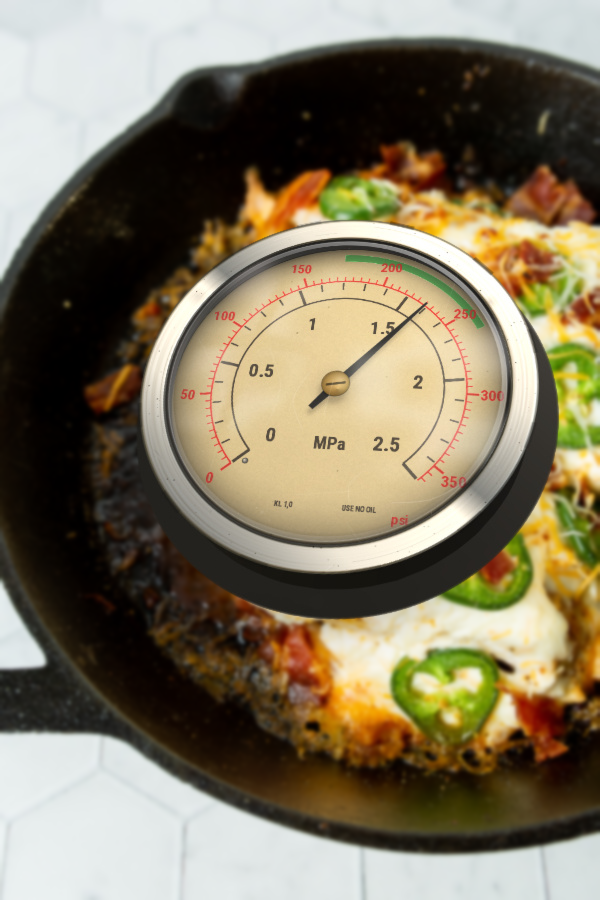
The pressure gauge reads 1.6 MPa
